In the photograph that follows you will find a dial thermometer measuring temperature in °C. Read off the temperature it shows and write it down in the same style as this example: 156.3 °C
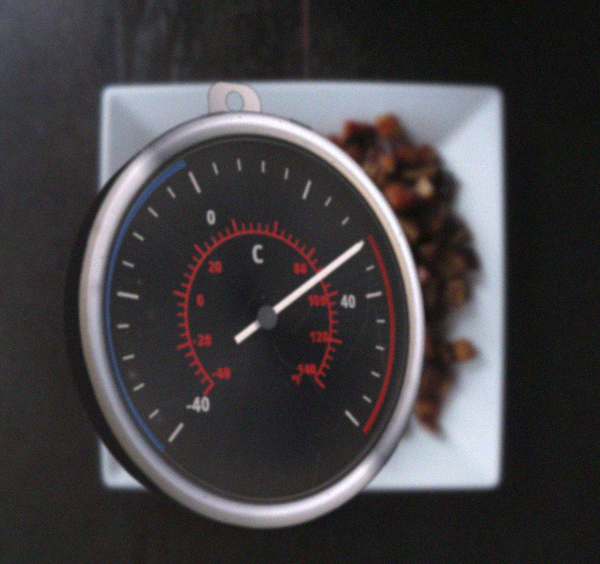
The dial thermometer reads 32 °C
